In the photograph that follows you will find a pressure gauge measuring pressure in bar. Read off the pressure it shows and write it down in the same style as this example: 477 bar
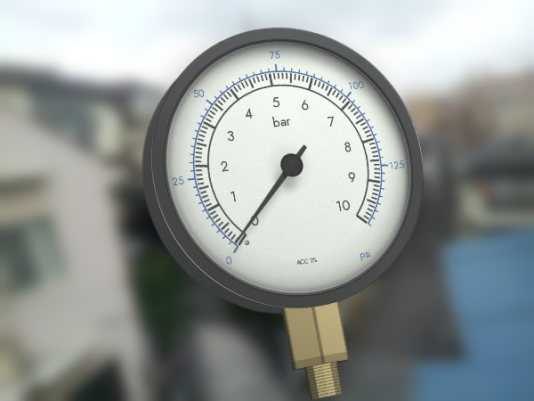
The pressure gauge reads 0.1 bar
